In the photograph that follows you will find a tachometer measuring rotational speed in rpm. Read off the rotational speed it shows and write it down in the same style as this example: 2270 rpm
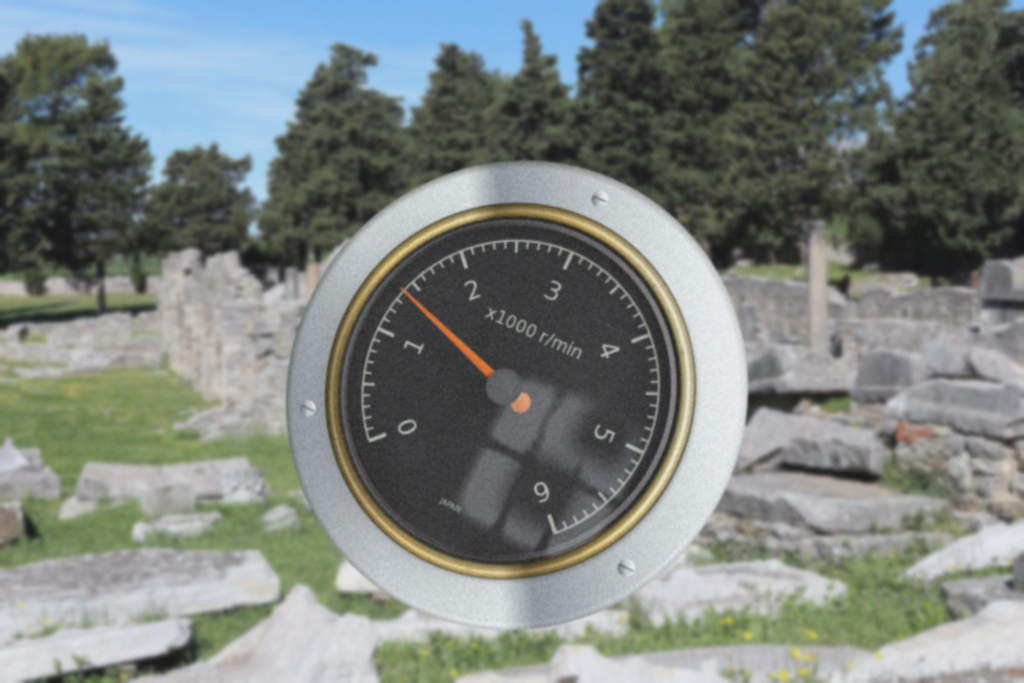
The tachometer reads 1400 rpm
